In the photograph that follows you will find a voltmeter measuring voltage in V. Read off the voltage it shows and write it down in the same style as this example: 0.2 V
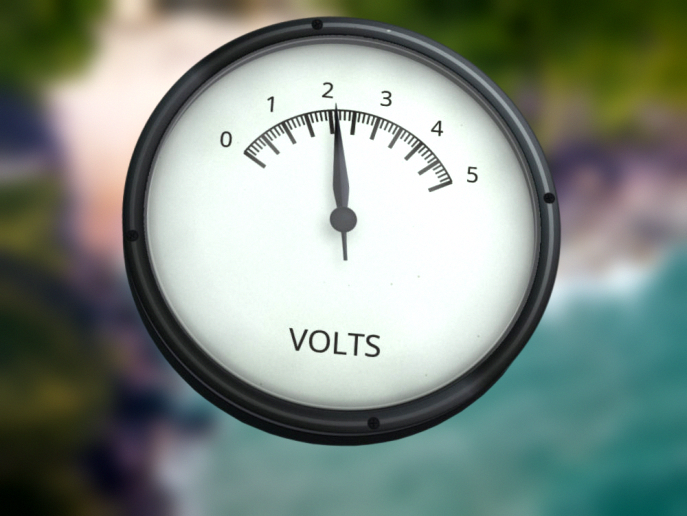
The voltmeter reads 2.1 V
